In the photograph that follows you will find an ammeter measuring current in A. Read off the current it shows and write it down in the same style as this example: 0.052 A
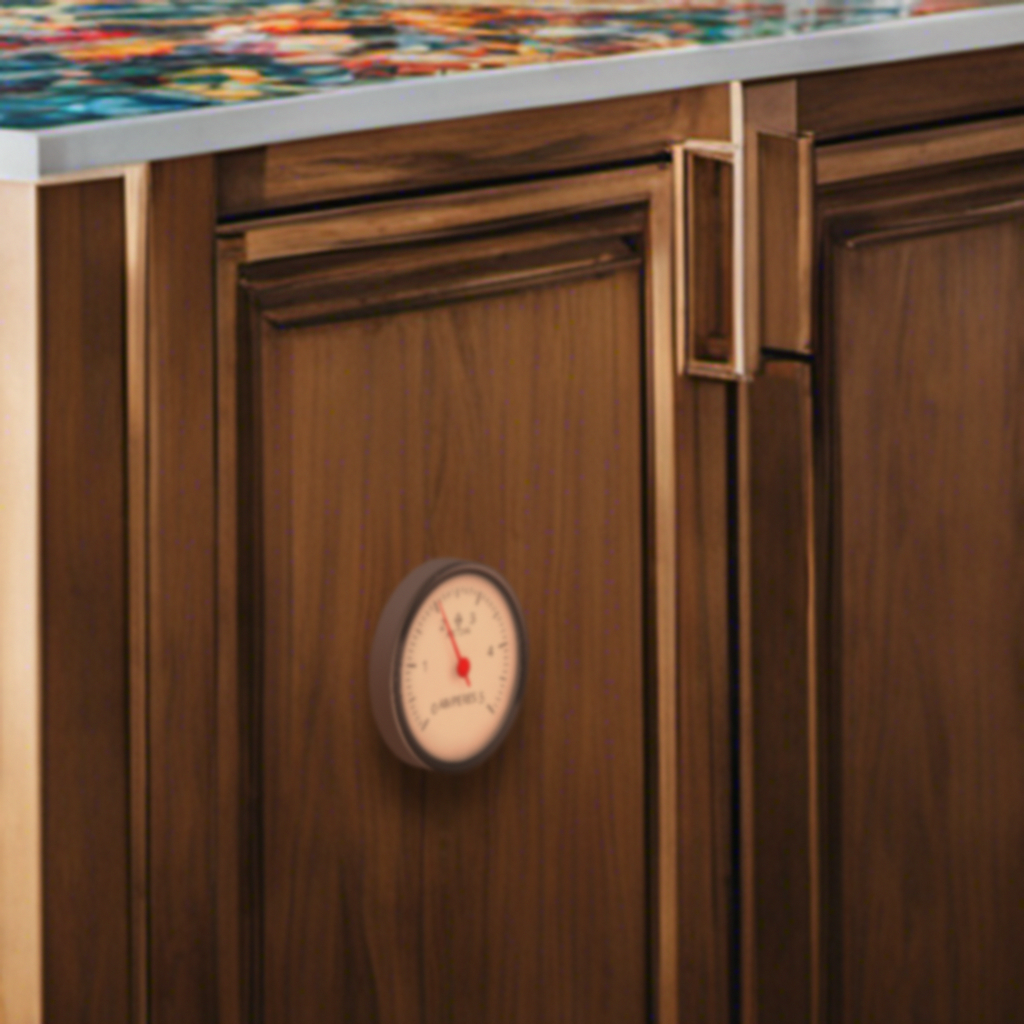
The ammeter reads 2 A
